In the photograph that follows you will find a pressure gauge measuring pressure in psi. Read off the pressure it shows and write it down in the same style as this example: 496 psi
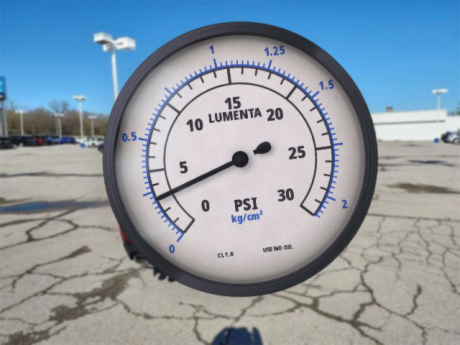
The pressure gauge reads 3 psi
